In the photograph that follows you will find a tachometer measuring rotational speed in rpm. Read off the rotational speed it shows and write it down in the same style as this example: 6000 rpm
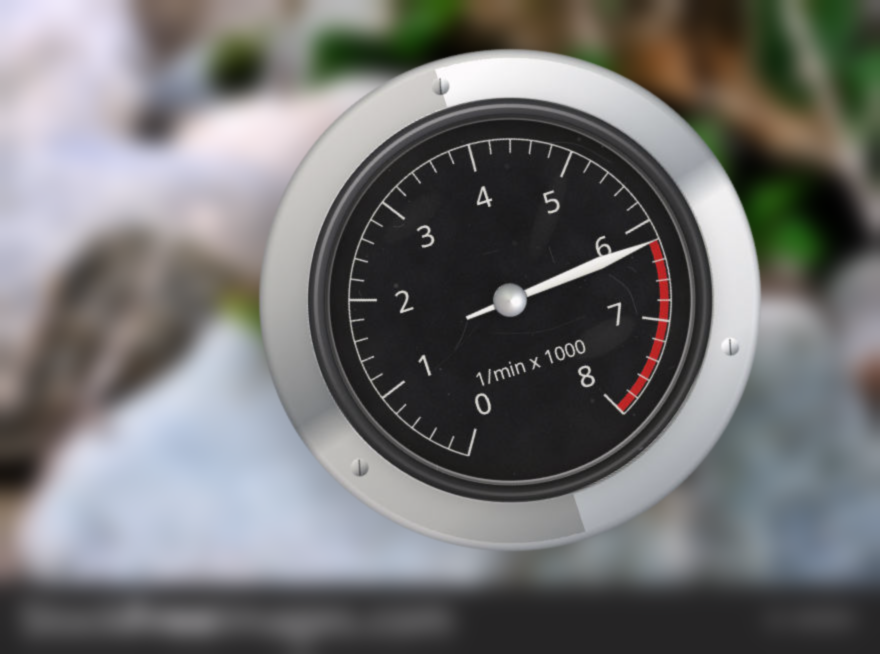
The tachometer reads 6200 rpm
